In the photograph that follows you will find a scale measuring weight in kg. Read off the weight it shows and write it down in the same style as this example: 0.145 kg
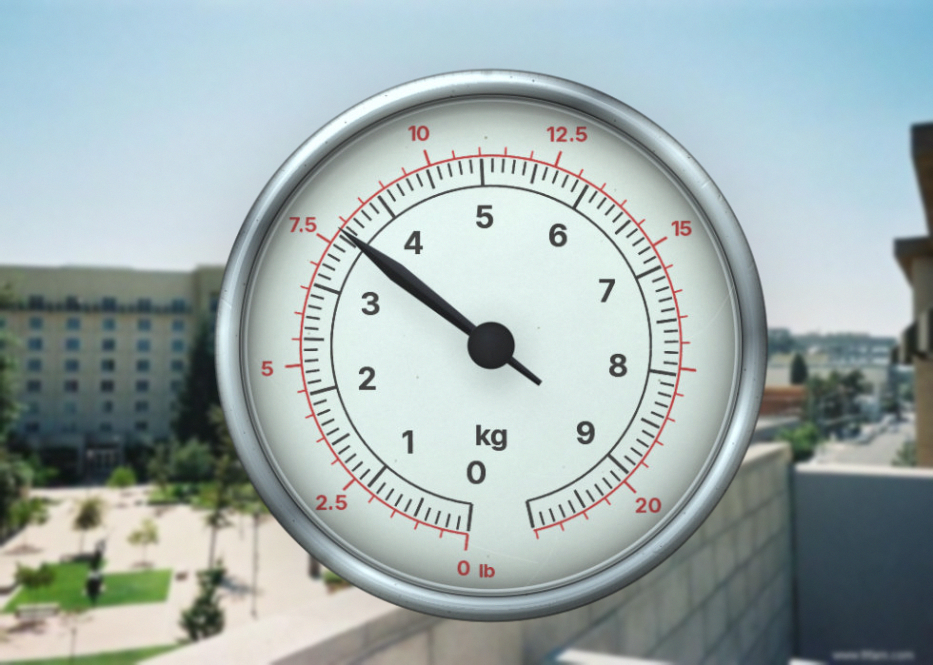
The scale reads 3.55 kg
